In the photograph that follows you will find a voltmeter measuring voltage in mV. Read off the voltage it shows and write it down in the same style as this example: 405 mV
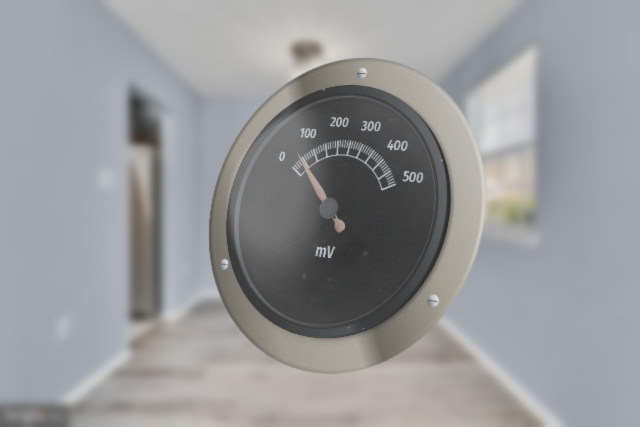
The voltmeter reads 50 mV
